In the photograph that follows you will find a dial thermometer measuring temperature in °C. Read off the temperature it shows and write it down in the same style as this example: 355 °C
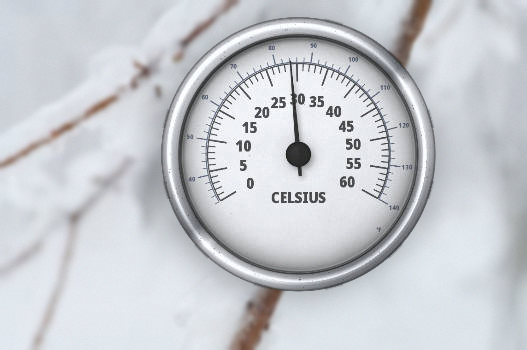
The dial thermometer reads 29 °C
